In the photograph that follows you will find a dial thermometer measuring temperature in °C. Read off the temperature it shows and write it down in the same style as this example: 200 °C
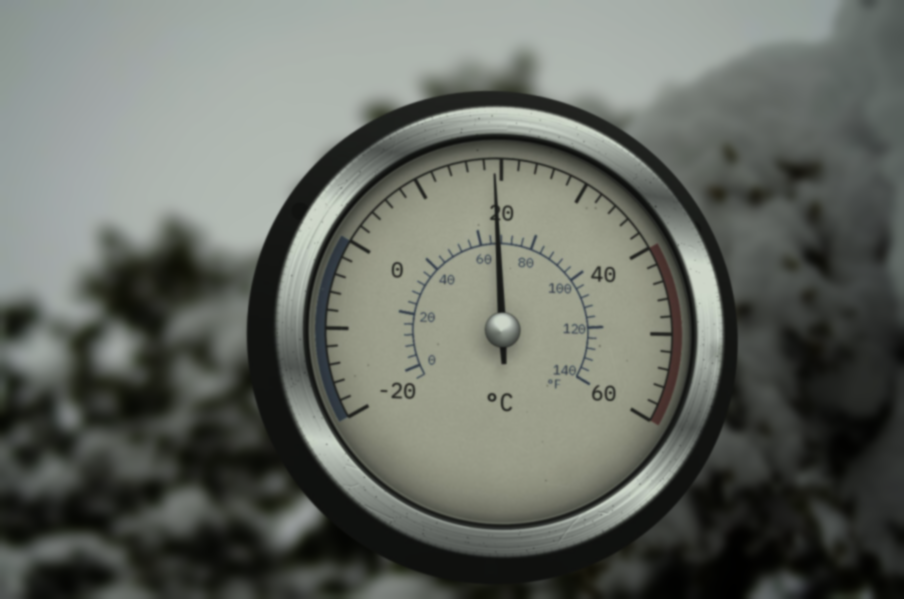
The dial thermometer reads 19 °C
